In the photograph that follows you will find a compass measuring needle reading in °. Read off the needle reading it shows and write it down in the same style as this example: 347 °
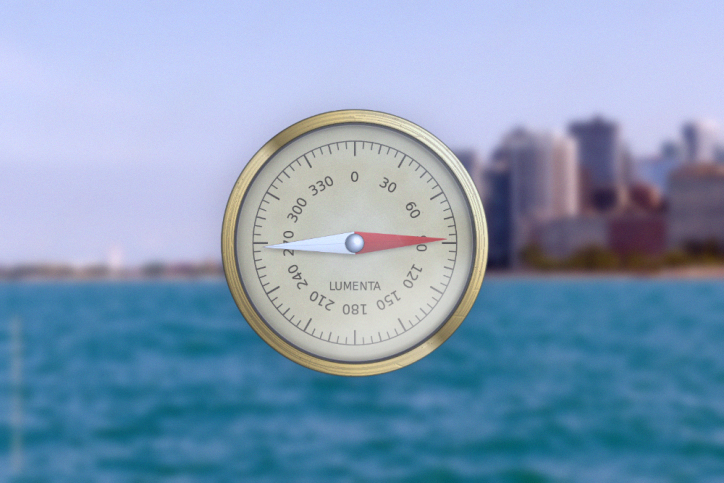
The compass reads 87.5 °
